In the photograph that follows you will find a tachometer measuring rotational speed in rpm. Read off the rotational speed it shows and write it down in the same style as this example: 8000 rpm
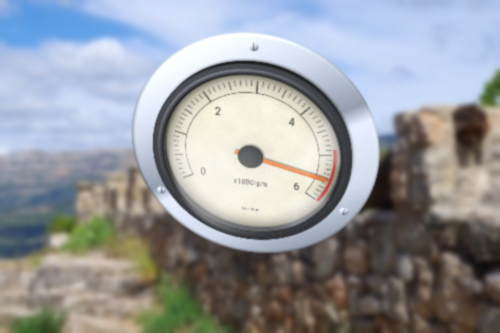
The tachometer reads 5500 rpm
